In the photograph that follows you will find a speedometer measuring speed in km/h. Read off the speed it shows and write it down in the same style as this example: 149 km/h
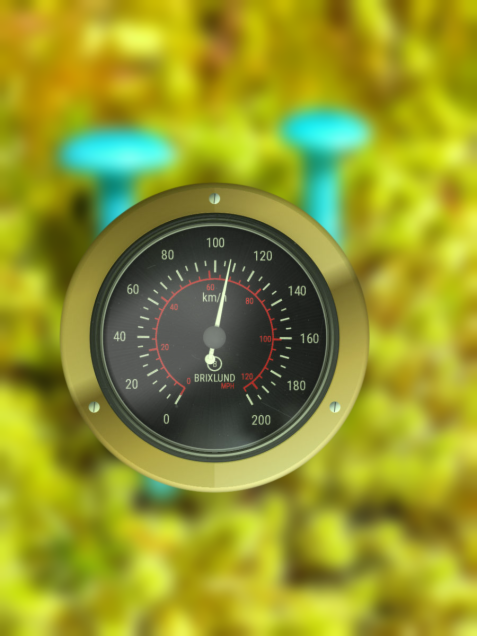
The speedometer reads 107.5 km/h
